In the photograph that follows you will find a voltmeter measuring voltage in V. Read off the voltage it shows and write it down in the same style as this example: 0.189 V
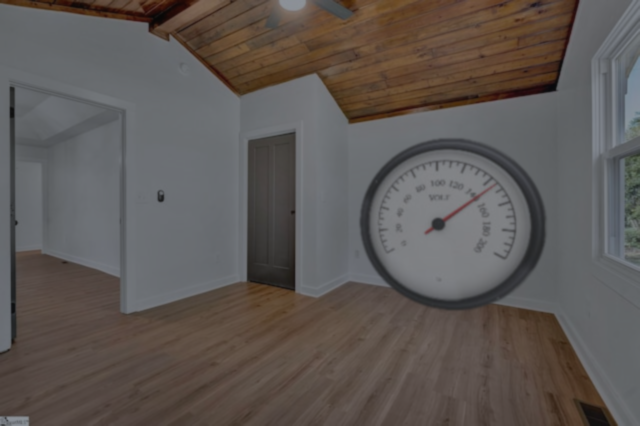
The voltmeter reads 145 V
